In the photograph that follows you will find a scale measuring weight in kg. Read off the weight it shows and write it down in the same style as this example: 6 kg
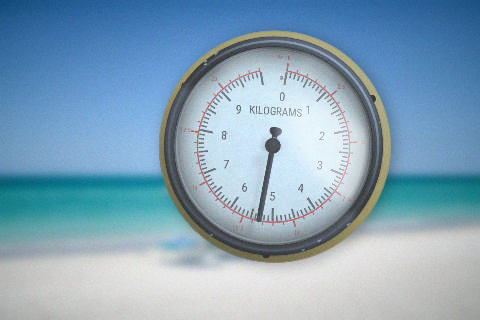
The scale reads 5.3 kg
